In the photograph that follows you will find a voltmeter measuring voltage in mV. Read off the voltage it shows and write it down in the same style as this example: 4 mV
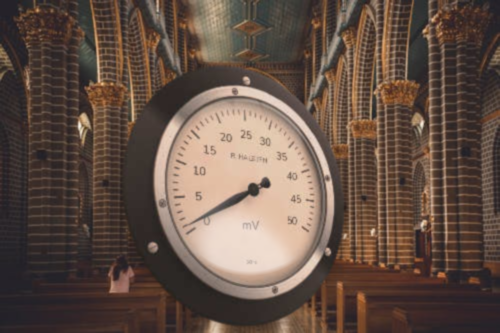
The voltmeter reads 1 mV
